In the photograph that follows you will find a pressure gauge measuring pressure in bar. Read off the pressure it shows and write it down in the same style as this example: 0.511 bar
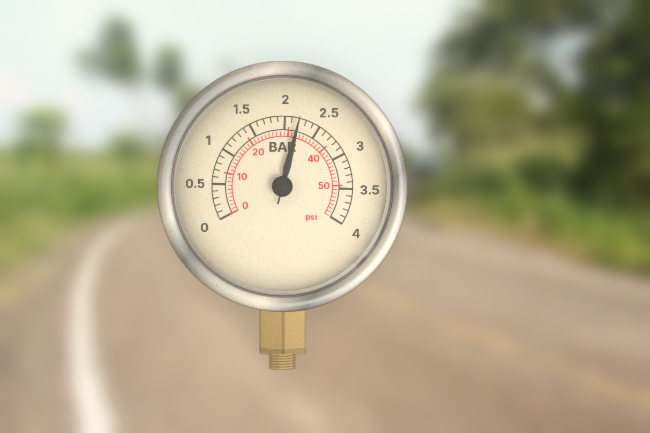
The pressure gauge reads 2.2 bar
